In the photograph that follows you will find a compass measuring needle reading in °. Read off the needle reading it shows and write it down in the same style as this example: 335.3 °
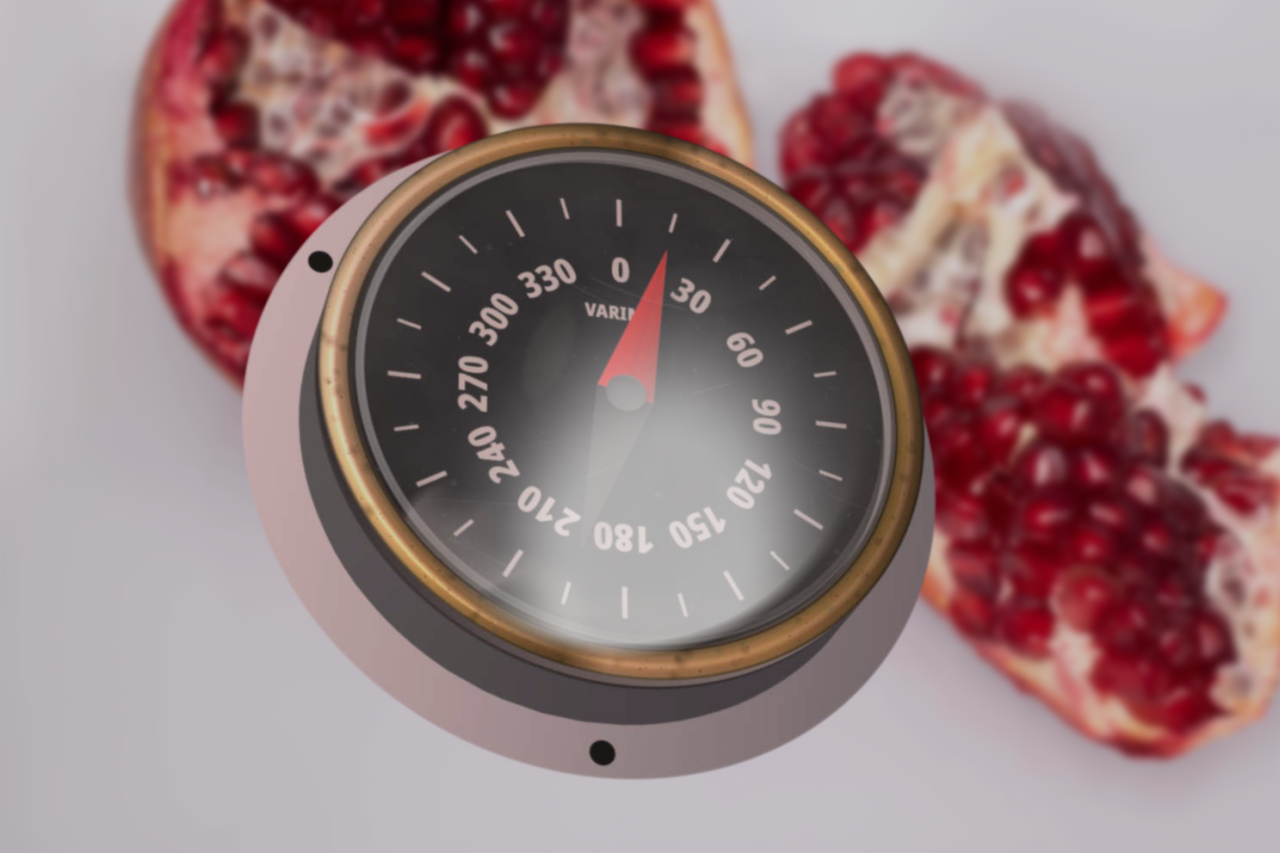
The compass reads 15 °
